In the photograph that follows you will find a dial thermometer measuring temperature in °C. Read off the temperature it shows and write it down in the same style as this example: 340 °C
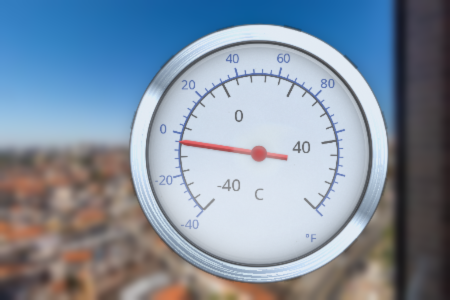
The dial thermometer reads -20 °C
